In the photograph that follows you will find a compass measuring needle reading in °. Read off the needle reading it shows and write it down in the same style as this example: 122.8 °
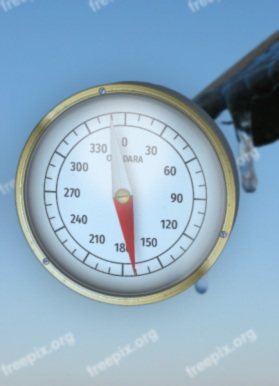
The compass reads 170 °
